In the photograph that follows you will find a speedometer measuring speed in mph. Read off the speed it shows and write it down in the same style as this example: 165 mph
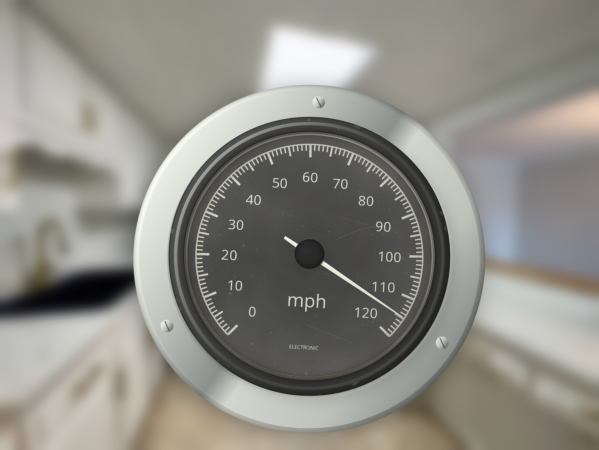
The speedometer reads 115 mph
